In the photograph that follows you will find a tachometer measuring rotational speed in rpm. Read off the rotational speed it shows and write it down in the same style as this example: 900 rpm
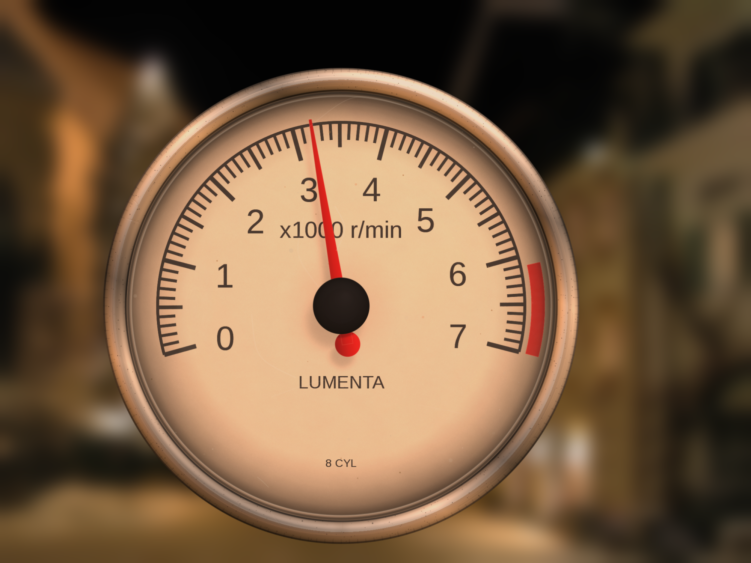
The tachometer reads 3200 rpm
